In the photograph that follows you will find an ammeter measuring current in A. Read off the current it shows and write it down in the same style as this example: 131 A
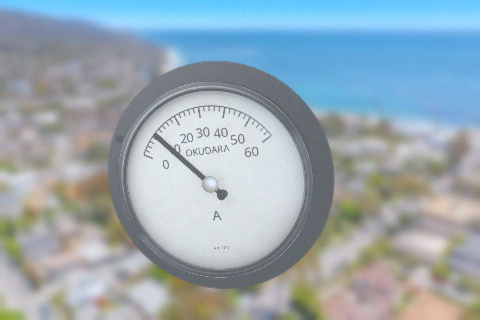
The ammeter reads 10 A
